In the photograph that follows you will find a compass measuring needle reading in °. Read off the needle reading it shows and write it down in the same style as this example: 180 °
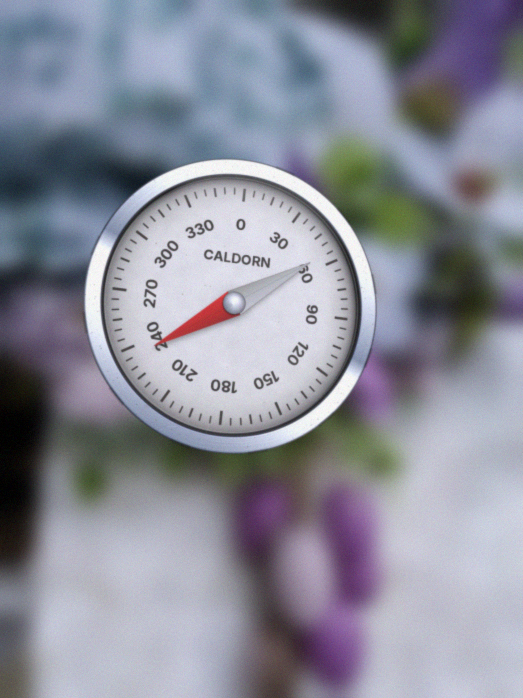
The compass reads 235 °
